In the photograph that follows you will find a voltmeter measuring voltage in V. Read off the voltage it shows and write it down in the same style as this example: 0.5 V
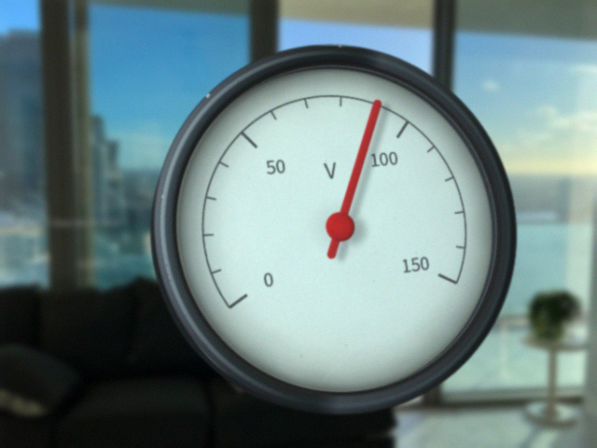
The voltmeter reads 90 V
